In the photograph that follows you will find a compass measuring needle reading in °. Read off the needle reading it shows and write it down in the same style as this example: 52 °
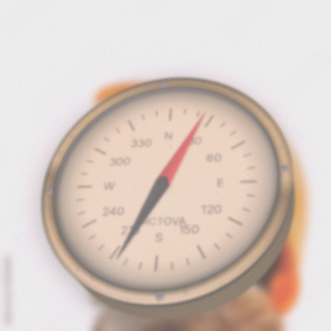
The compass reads 25 °
